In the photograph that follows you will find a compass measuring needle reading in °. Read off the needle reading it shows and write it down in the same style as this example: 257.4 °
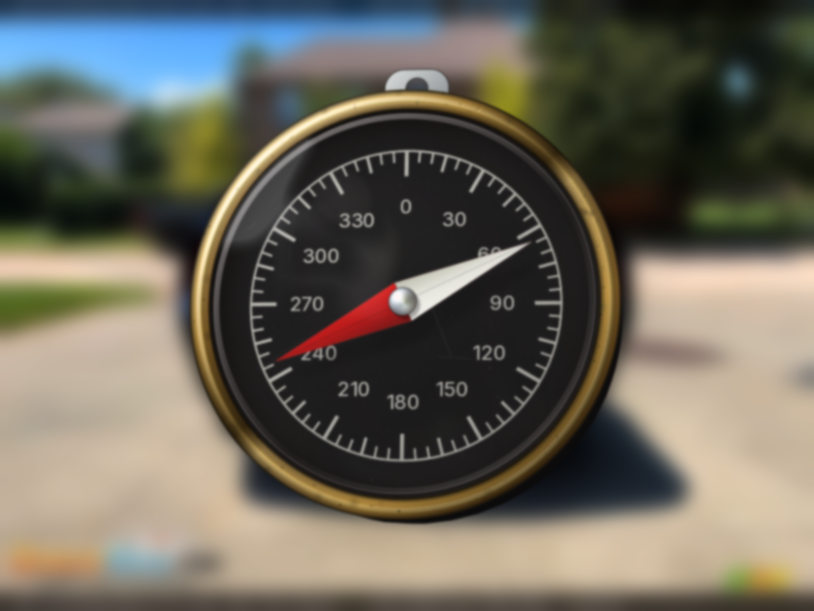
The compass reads 245 °
